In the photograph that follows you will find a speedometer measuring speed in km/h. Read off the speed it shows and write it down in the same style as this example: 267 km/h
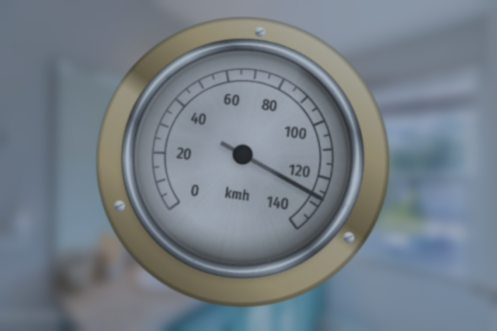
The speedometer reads 127.5 km/h
